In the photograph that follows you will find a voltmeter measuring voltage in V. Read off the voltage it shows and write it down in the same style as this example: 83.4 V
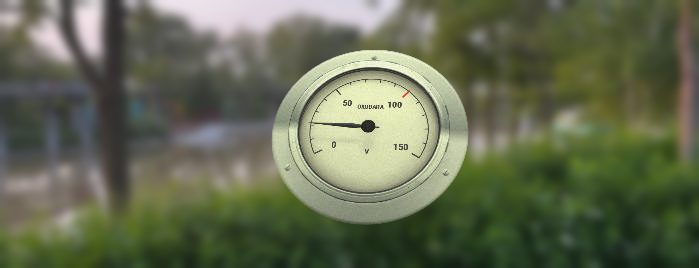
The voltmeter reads 20 V
